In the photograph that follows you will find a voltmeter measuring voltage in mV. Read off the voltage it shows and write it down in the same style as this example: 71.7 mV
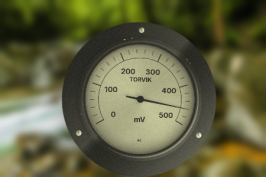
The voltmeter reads 460 mV
